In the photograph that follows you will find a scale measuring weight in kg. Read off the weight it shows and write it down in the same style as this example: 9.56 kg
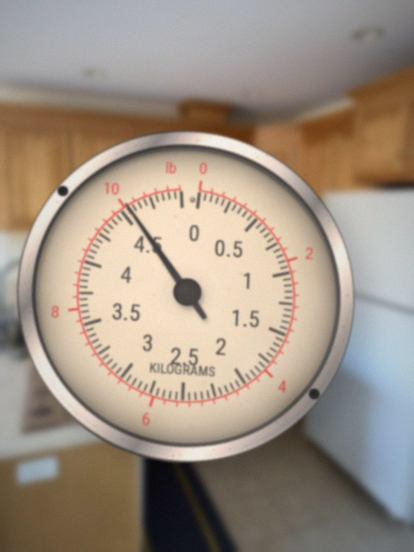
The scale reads 4.55 kg
